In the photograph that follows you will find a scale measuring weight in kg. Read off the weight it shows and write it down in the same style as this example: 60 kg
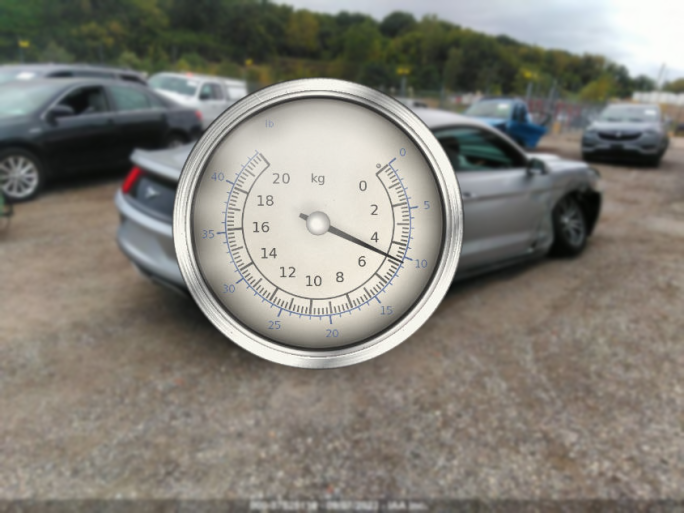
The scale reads 4.8 kg
